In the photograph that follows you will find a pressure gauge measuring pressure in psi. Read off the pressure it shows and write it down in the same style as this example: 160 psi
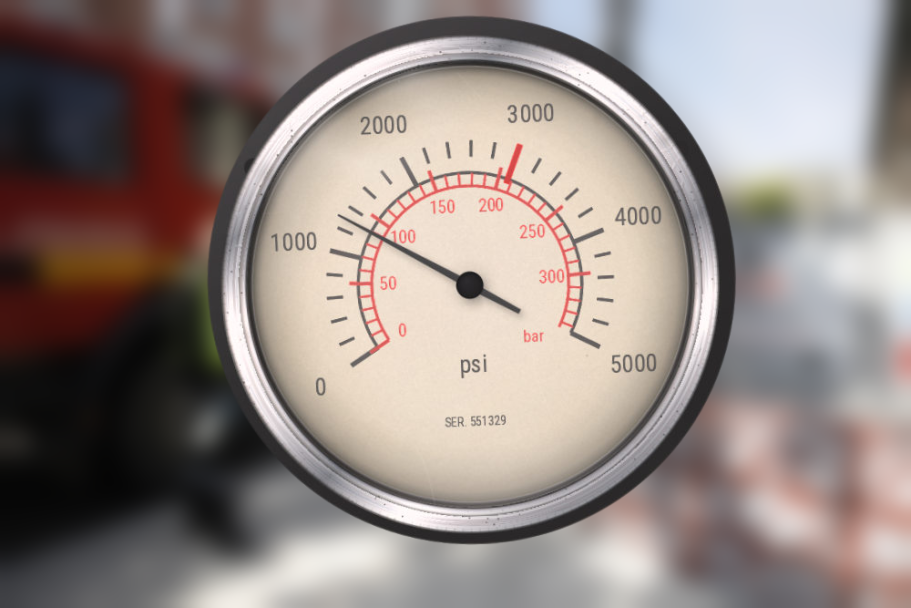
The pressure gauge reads 1300 psi
